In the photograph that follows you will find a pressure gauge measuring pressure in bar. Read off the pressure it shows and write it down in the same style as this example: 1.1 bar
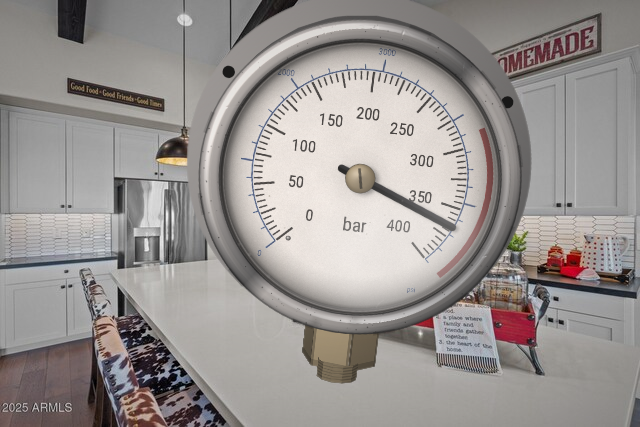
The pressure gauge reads 365 bar
